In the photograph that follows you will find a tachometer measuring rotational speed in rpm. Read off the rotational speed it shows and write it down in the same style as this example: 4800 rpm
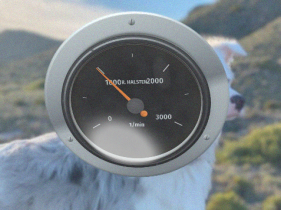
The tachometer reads 1000 rpm
